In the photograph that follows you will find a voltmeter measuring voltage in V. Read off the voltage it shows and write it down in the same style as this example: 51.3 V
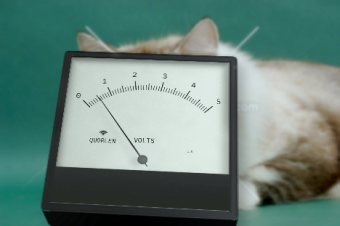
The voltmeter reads 0.5 V
